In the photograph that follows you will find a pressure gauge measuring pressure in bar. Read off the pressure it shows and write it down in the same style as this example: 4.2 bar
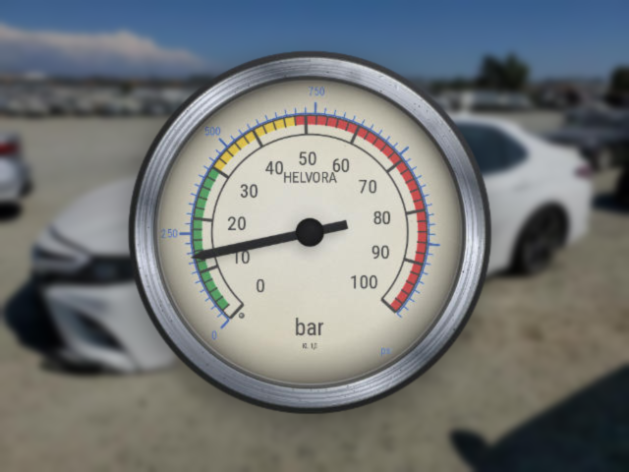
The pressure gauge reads 13 bar
